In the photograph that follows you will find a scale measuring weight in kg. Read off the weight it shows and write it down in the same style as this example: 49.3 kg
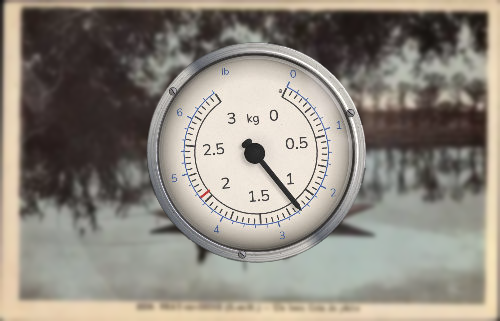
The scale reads 1.15 kg
